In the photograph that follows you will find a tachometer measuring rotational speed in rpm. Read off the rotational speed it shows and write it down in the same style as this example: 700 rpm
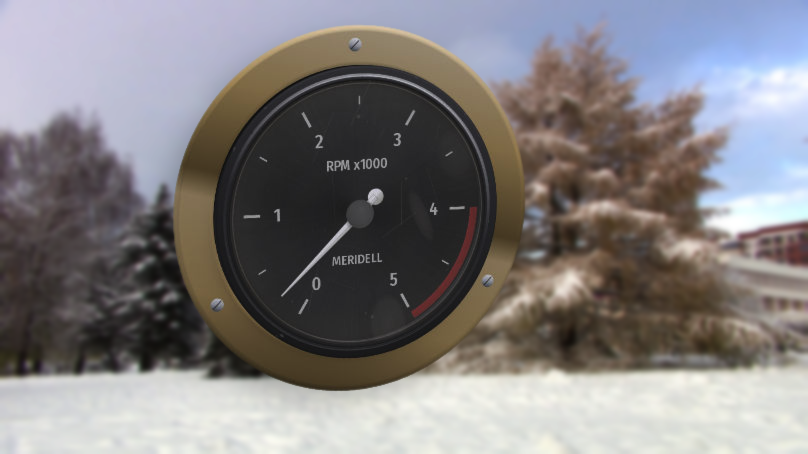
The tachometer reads 250 rpm
